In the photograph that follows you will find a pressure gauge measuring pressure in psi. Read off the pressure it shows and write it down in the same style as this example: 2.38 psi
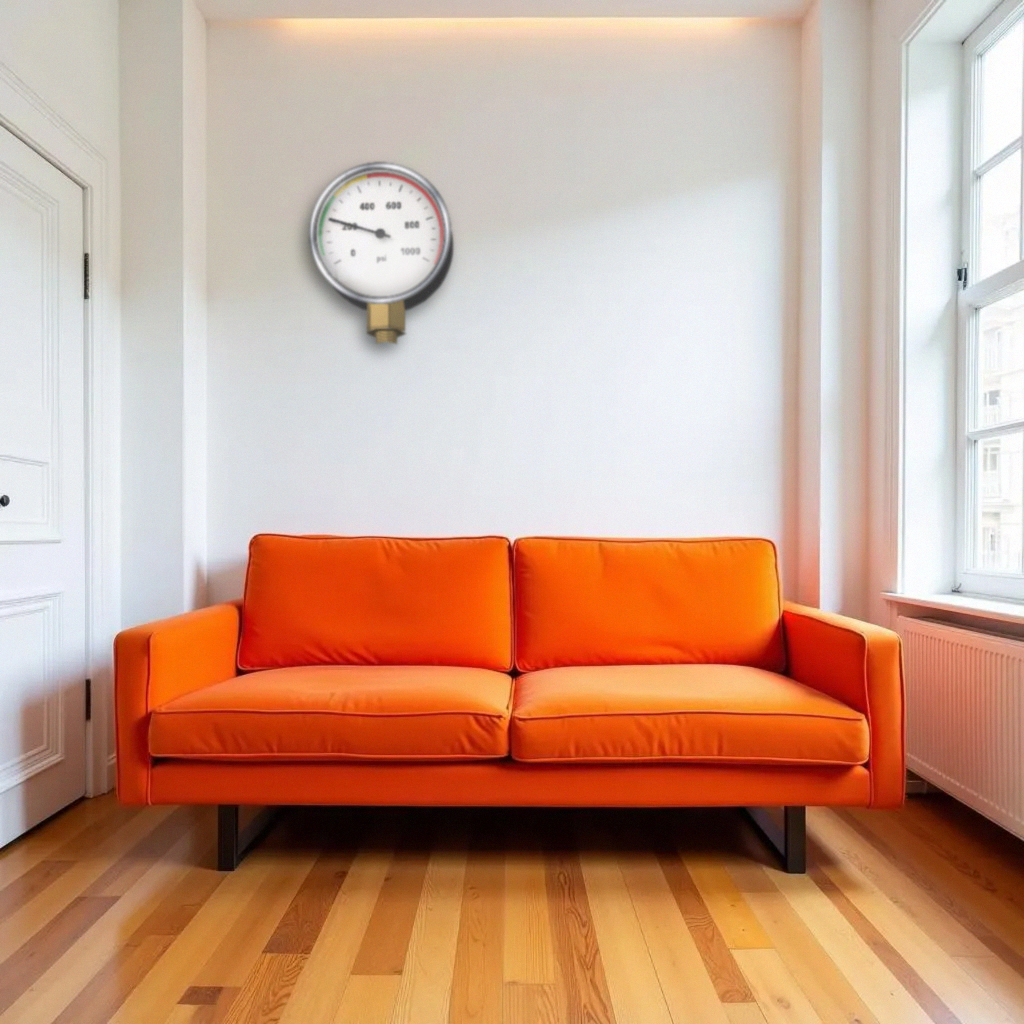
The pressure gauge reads 200 psi
